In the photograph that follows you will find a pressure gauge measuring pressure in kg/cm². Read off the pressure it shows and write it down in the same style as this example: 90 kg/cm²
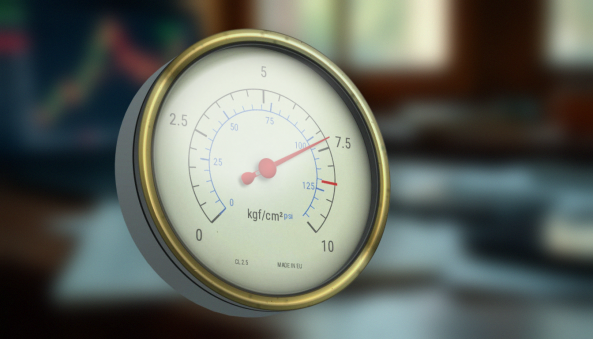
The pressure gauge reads 7.25 kg/cm²
